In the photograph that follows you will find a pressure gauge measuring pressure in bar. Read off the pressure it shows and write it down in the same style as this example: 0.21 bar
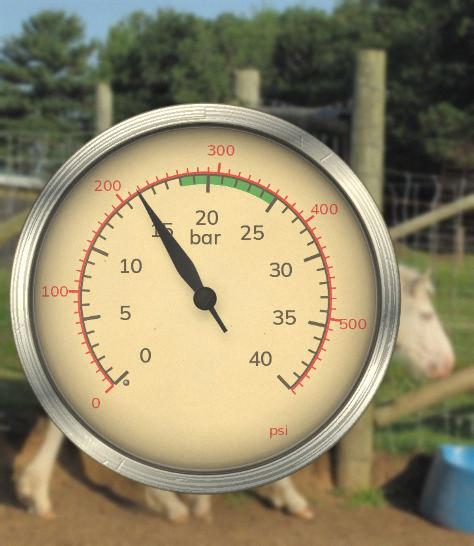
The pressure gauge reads 15 bar
